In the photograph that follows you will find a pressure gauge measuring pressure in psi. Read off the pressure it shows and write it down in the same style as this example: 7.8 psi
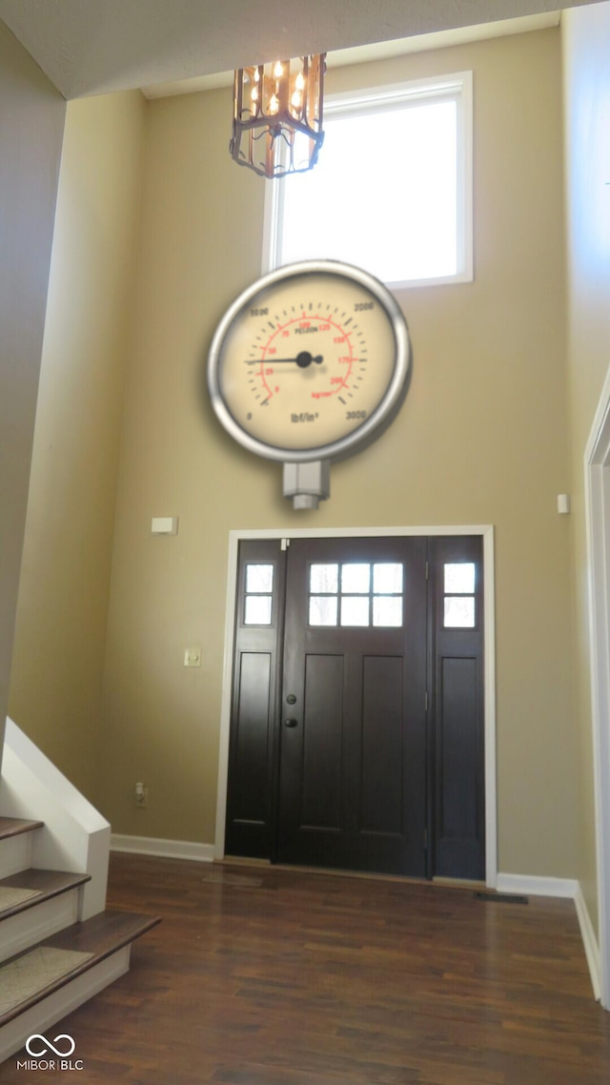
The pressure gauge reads 500 psi
